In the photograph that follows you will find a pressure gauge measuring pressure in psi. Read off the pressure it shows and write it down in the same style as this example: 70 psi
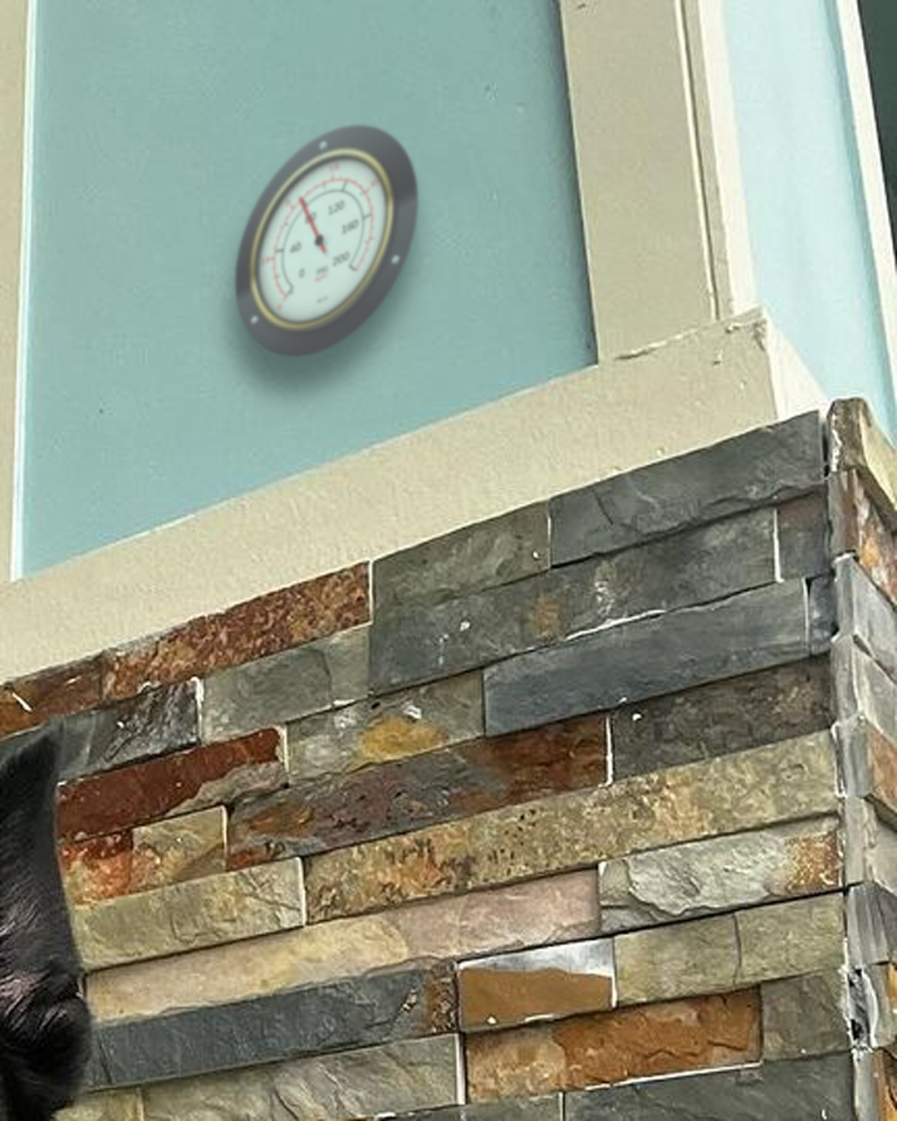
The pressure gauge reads 80 psi
